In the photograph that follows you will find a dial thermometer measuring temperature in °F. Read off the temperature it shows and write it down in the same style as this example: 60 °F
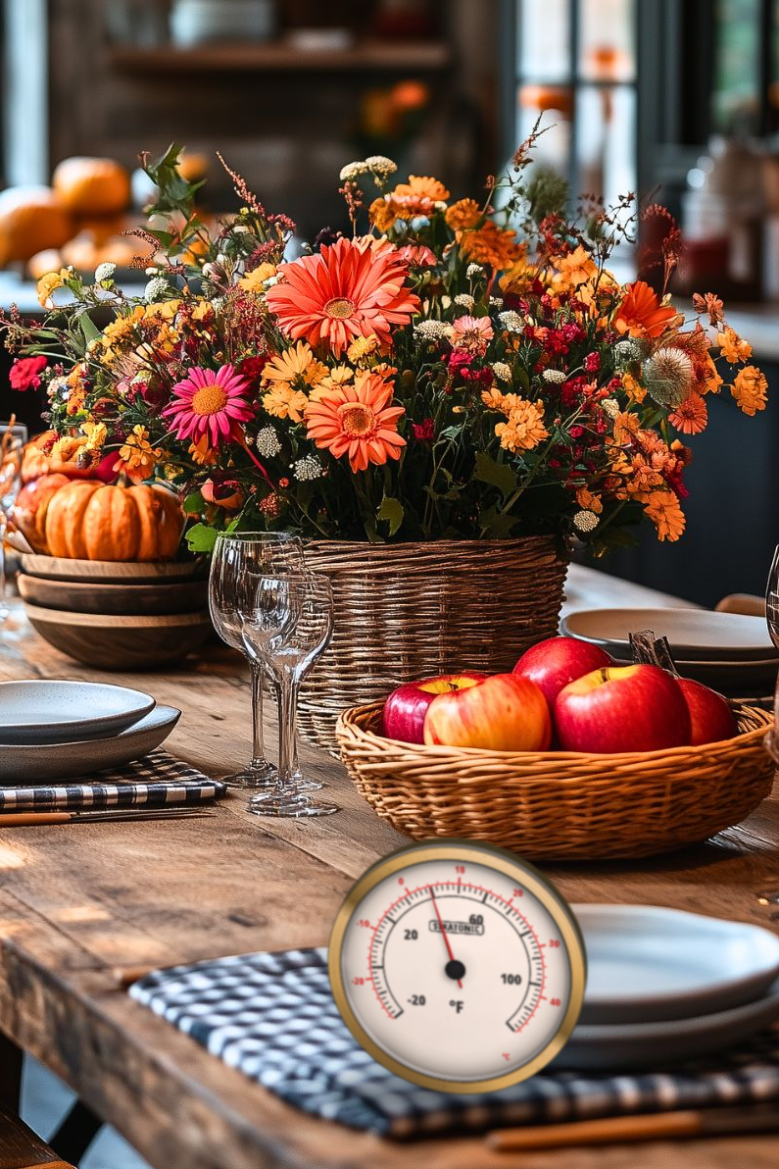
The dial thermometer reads 40 °F
